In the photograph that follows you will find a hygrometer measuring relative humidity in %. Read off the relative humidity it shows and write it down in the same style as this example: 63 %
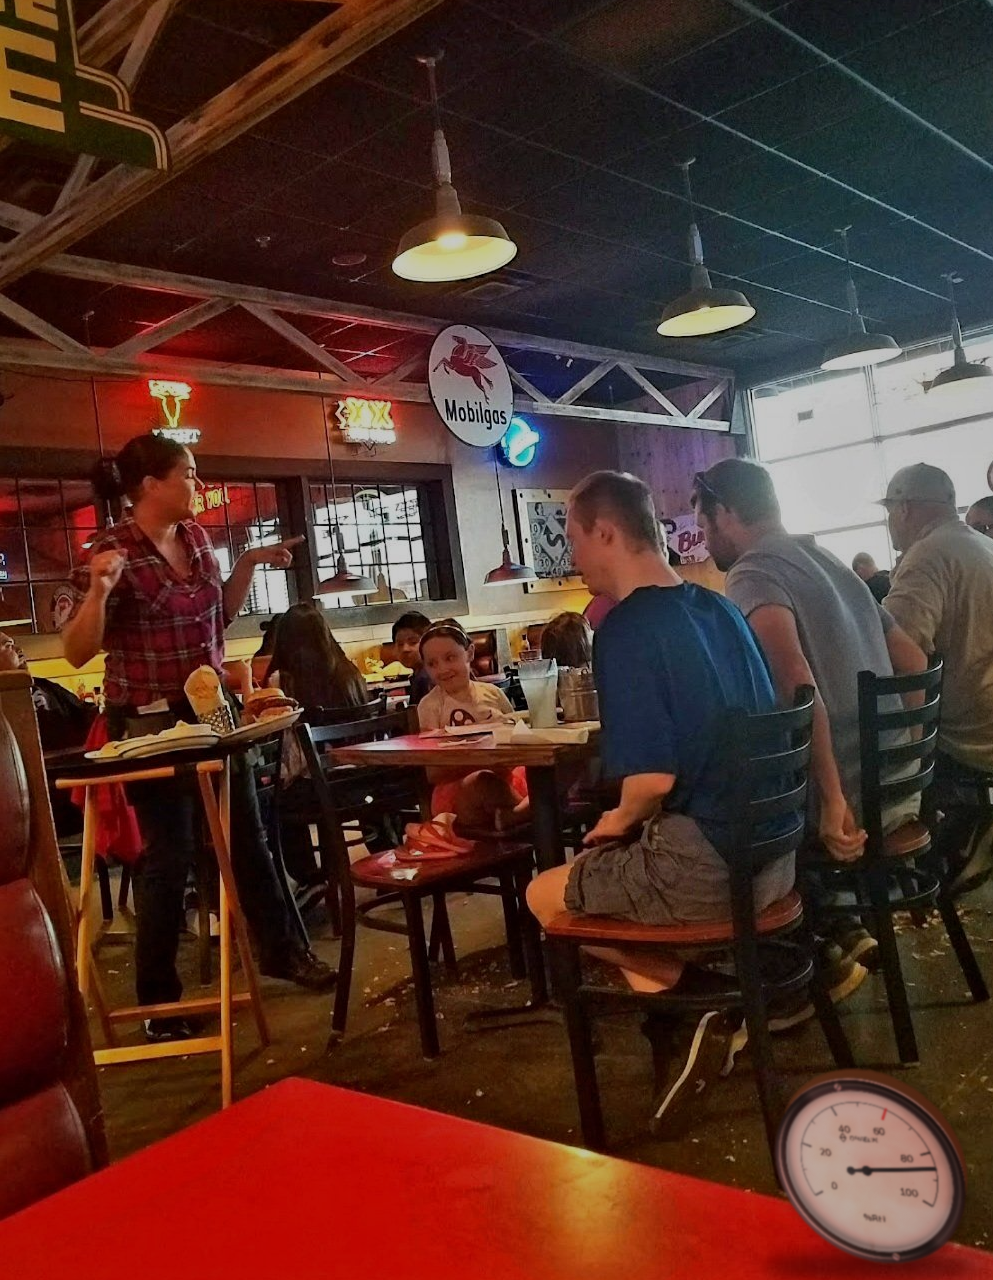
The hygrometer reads 85 %
